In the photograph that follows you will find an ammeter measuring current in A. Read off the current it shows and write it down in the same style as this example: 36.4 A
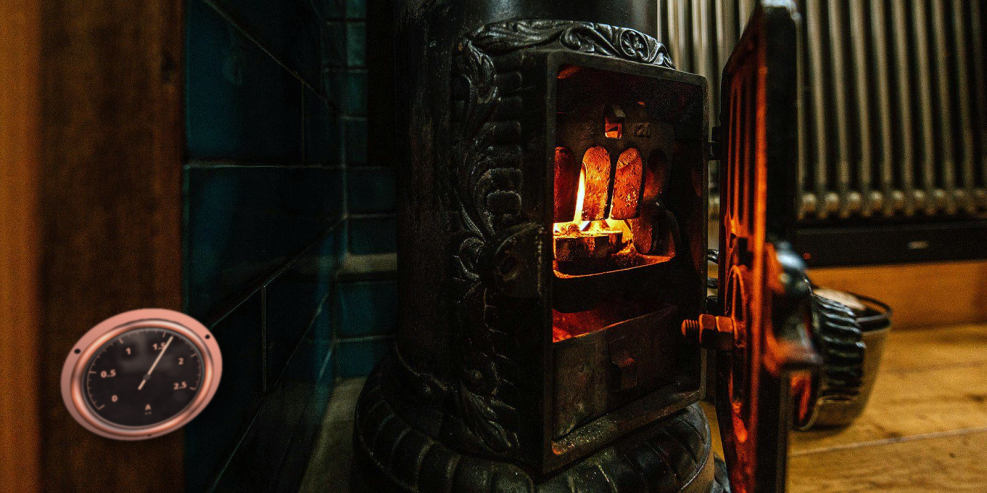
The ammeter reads 1.6 A
